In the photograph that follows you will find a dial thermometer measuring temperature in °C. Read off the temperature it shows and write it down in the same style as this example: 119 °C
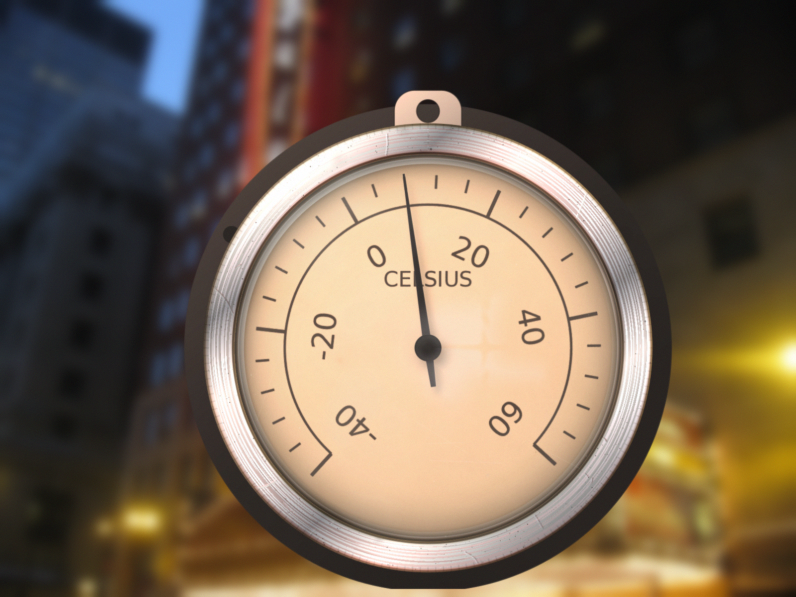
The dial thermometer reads 8 °C
